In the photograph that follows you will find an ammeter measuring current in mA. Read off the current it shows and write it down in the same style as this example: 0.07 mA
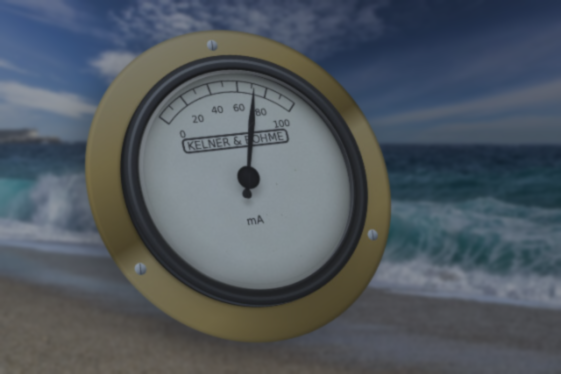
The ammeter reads 70 mA
